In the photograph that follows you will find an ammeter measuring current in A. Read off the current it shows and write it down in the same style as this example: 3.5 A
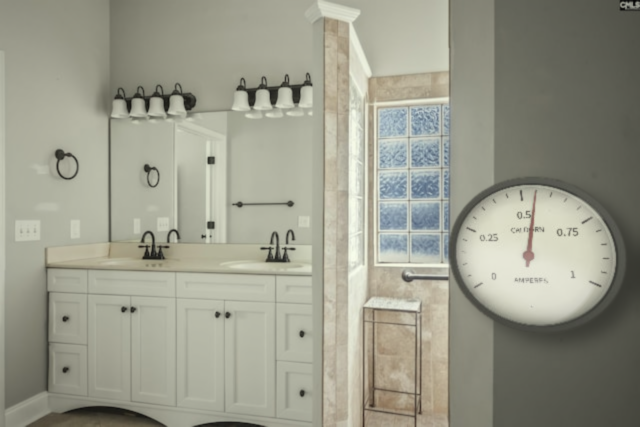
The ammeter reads 0.55 A
